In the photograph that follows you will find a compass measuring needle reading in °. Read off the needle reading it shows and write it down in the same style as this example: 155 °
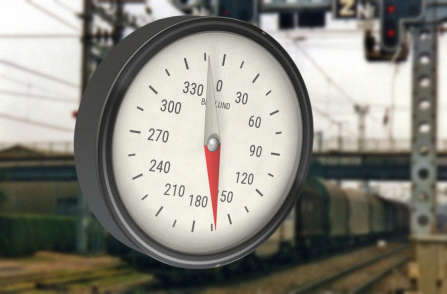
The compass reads 165 °
